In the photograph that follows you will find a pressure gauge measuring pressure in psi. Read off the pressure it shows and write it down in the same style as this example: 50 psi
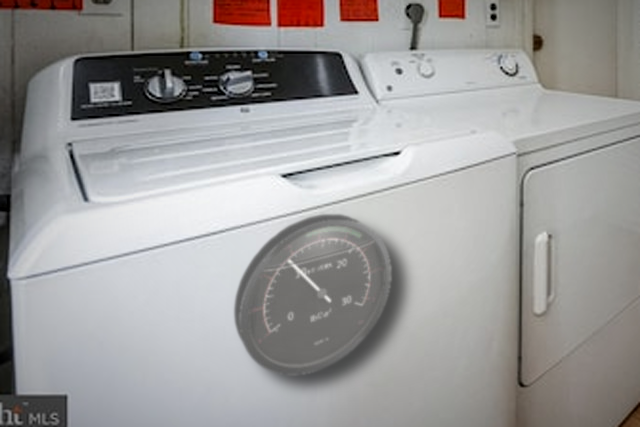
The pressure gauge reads 10 psi
